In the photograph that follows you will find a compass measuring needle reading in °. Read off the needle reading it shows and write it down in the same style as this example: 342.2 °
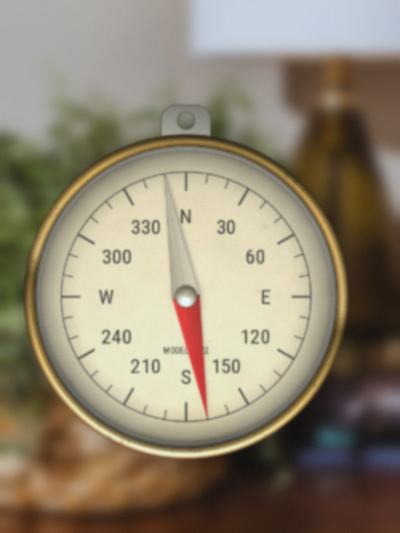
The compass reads 170 °
